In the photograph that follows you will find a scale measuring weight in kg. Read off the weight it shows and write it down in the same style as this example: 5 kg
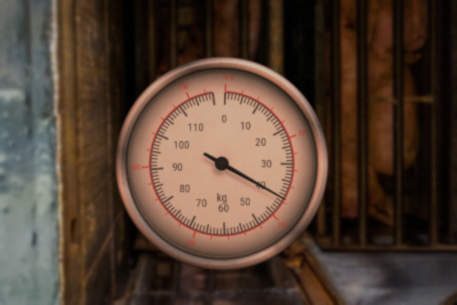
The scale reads 40 kg
